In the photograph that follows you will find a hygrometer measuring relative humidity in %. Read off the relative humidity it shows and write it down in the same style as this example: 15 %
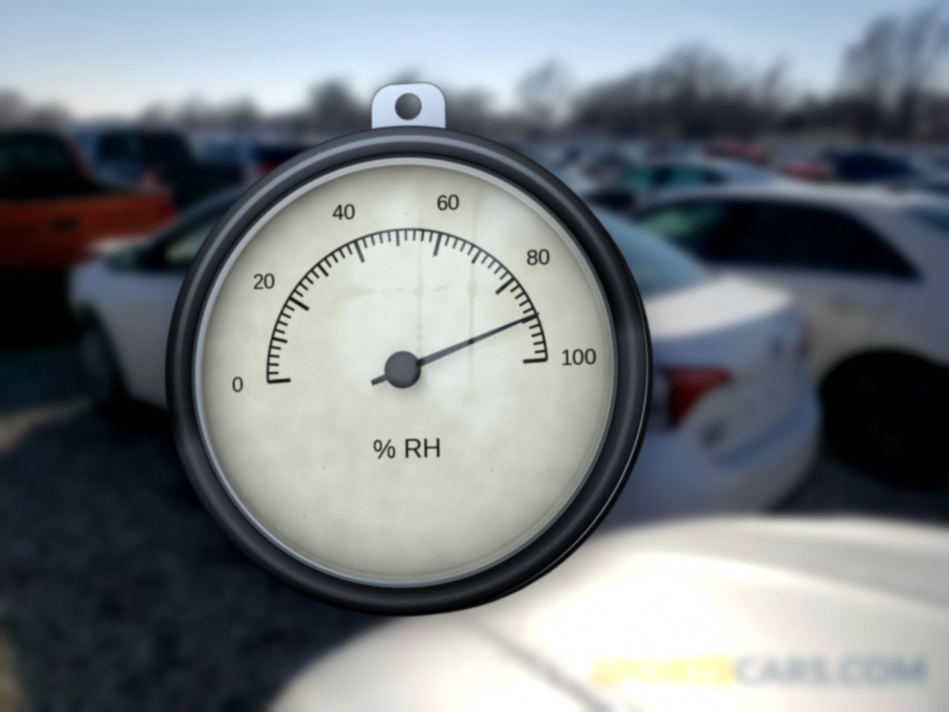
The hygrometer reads 90 %
